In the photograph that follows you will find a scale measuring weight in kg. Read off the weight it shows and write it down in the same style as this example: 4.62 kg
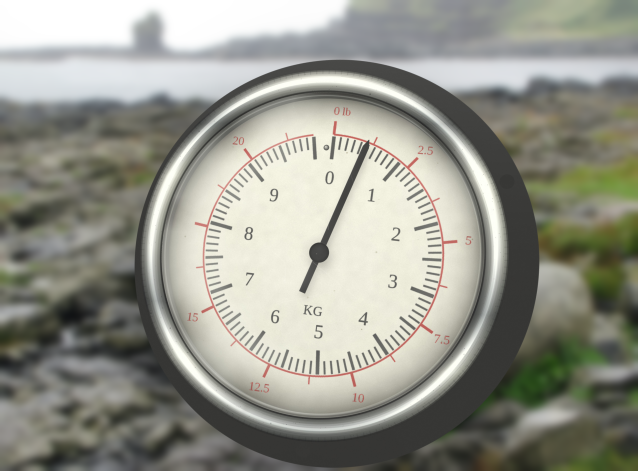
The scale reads 0.5 kg
